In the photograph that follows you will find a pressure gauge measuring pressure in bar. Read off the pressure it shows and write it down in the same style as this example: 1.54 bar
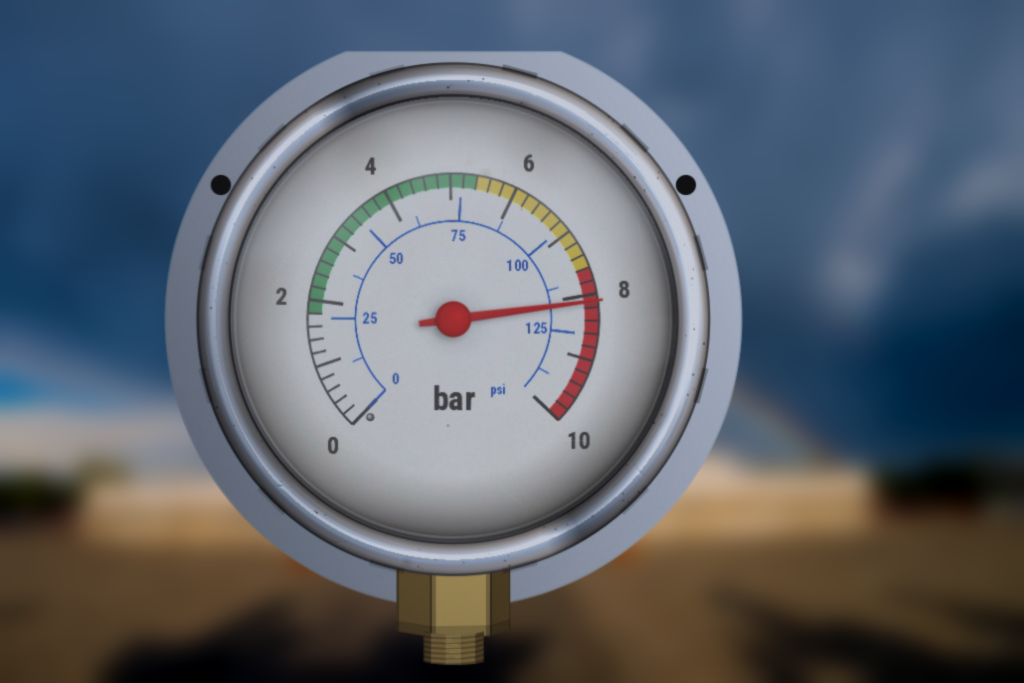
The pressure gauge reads 8.1 bar
